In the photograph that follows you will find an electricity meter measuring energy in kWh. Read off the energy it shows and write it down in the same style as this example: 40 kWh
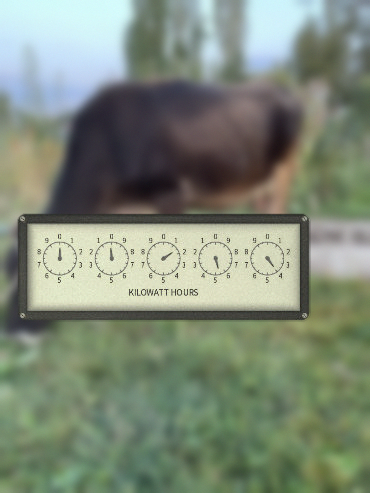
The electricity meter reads 154 kWh
